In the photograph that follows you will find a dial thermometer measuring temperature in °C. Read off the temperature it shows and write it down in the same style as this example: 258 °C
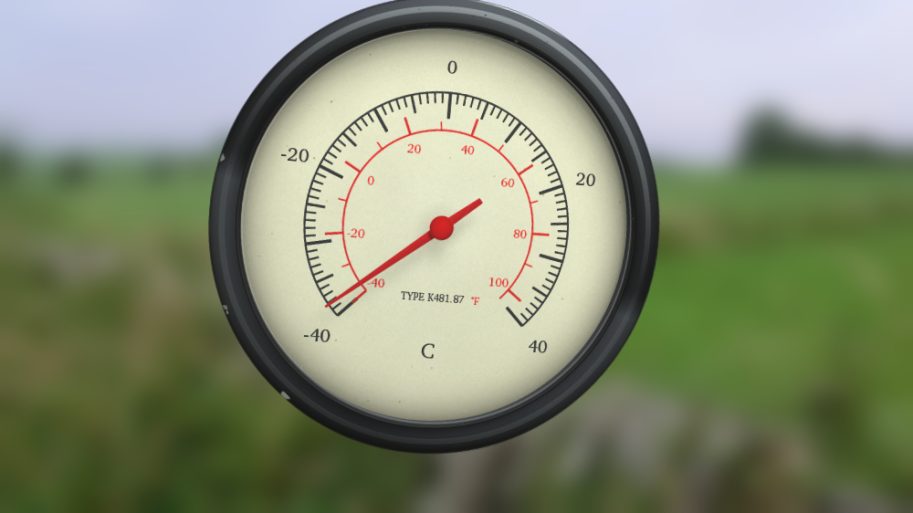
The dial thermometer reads -38 °C
